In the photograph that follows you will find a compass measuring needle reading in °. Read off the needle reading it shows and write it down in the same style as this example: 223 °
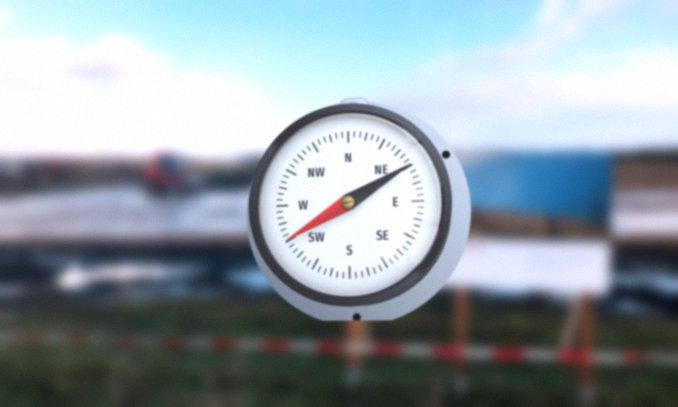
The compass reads 240 °
